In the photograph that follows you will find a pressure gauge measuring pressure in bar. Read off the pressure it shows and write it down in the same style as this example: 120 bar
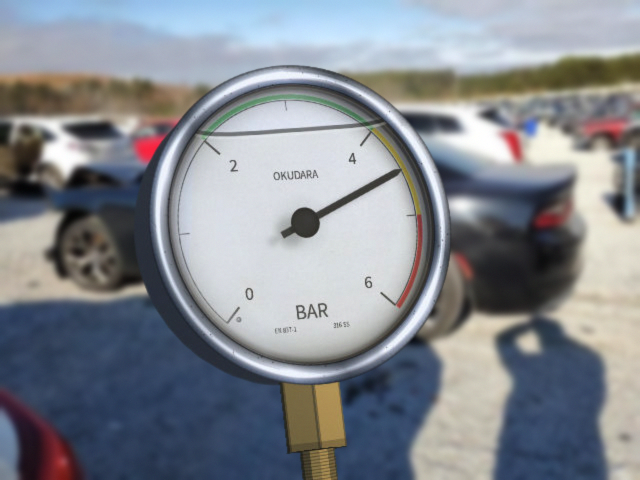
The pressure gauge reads 4.5 bar
